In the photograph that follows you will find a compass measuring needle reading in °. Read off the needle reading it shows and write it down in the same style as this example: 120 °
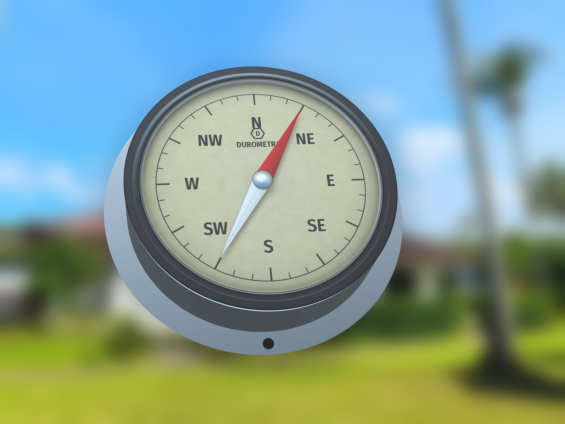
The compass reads 30 °
